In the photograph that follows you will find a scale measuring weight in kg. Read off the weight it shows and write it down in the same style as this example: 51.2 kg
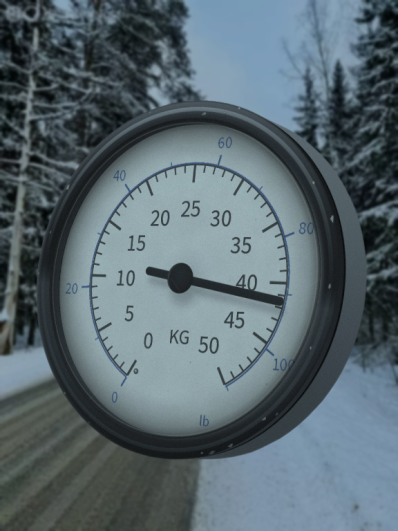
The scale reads 41.5 kg
